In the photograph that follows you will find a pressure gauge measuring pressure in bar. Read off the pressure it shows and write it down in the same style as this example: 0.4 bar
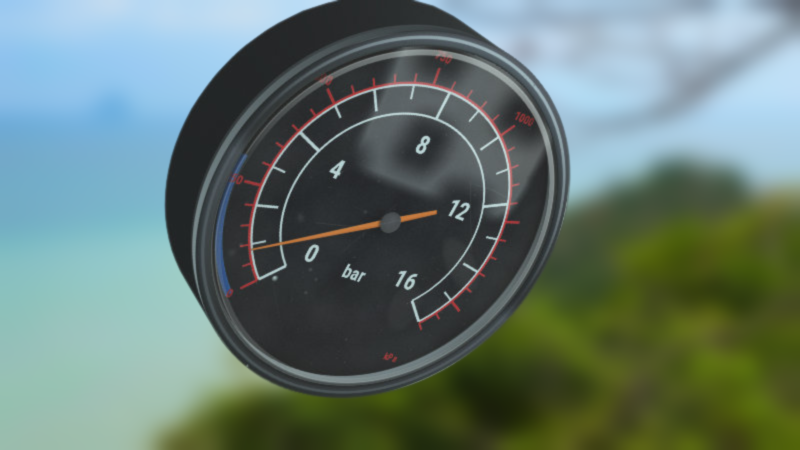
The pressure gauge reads 1 bar
